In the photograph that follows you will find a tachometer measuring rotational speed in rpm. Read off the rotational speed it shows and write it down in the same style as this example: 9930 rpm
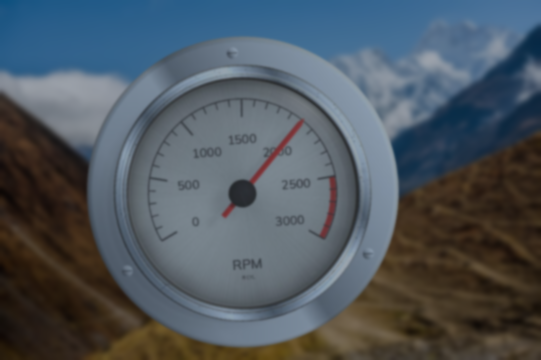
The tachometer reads 2000 rpm
